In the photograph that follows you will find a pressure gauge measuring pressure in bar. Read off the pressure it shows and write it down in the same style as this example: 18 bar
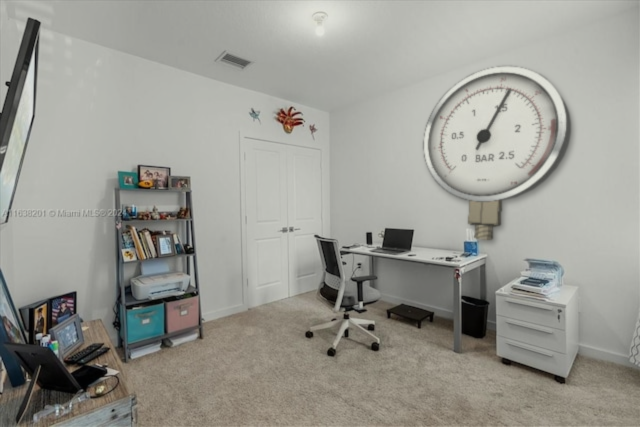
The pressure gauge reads 1.5 bar
